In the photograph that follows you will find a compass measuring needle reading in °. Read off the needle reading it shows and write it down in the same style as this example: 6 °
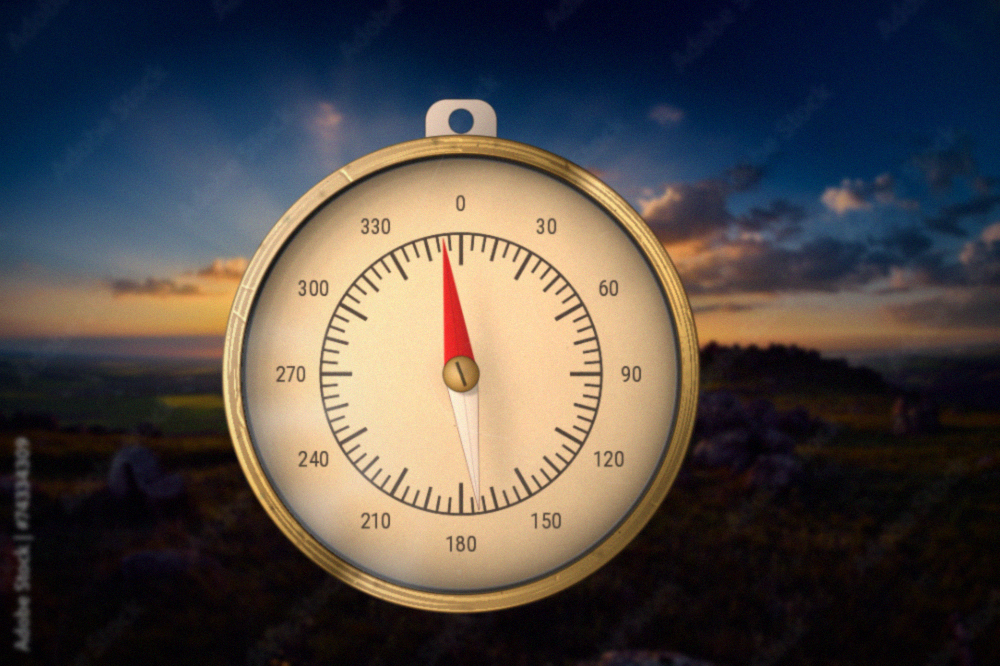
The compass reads 352.5 °
